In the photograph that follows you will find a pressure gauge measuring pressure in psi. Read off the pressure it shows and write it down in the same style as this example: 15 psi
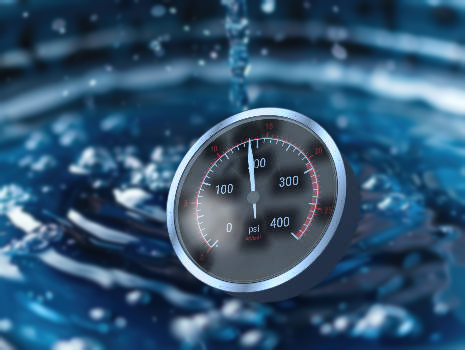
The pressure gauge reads 190 psi
